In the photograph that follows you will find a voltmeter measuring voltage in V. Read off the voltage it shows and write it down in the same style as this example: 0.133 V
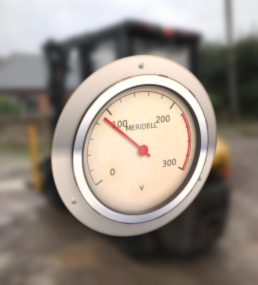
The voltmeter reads 90 V
